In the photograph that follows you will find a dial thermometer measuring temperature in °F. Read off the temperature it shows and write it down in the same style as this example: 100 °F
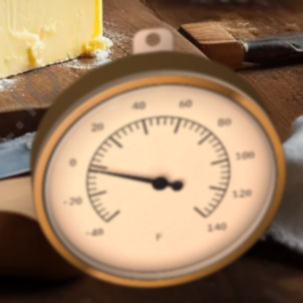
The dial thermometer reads 0 °F
